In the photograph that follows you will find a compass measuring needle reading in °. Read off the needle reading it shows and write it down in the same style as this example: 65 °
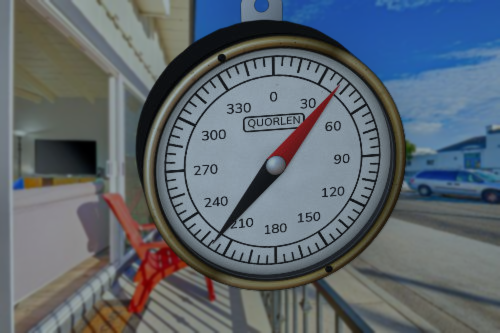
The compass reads 40 °
